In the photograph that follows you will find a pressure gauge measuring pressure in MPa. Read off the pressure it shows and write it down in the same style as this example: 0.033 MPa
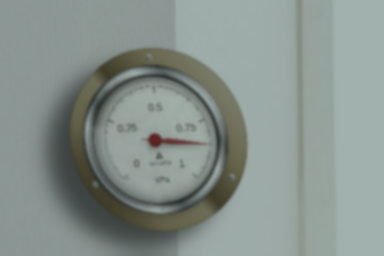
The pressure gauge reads 0.85 MPa
